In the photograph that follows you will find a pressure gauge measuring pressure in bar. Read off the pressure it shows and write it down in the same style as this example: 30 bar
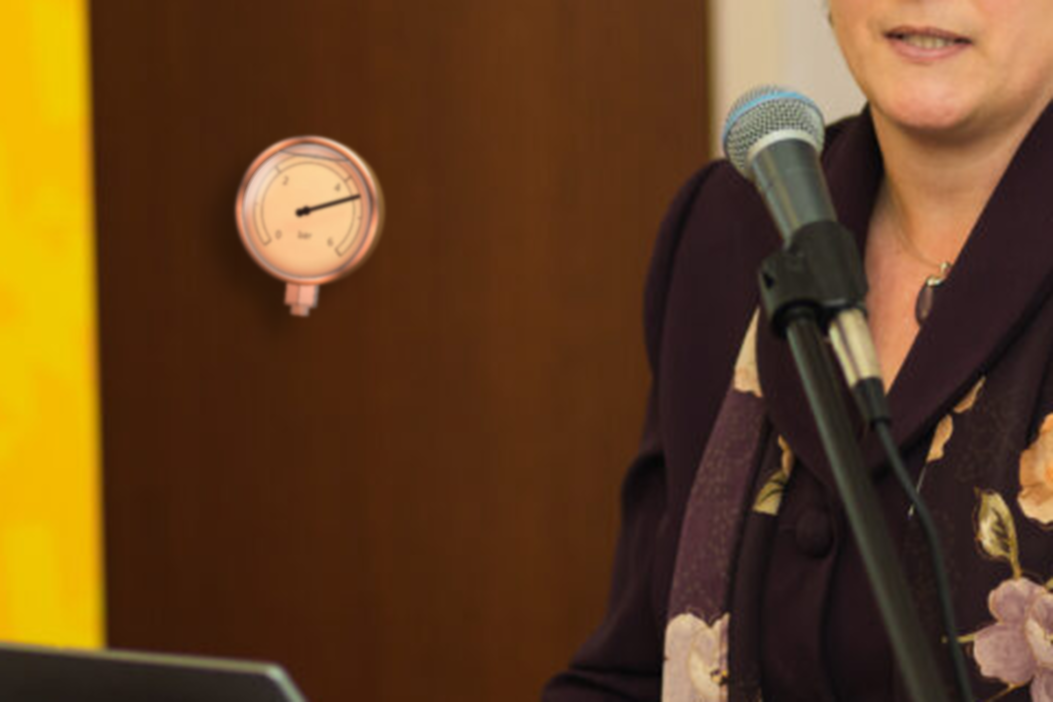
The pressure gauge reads 4.5 bar
